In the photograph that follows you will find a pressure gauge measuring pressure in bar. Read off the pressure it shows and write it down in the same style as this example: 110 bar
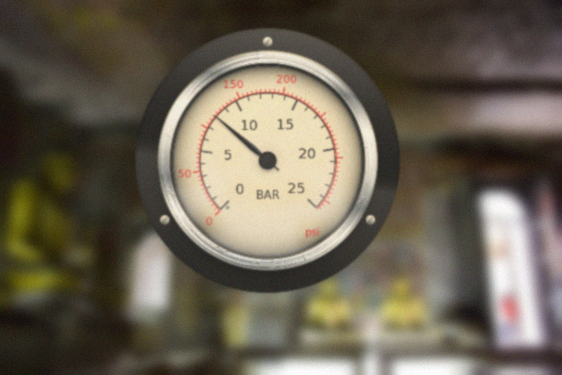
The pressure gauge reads 8 bar
